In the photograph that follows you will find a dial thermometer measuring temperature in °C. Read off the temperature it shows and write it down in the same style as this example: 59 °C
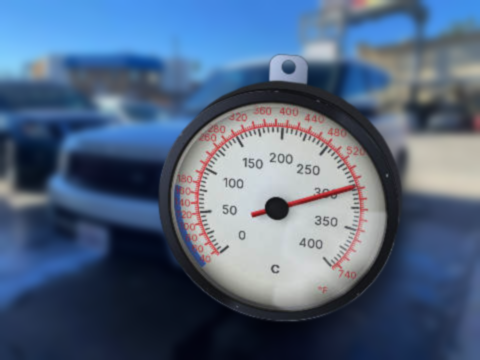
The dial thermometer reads 300 °C
